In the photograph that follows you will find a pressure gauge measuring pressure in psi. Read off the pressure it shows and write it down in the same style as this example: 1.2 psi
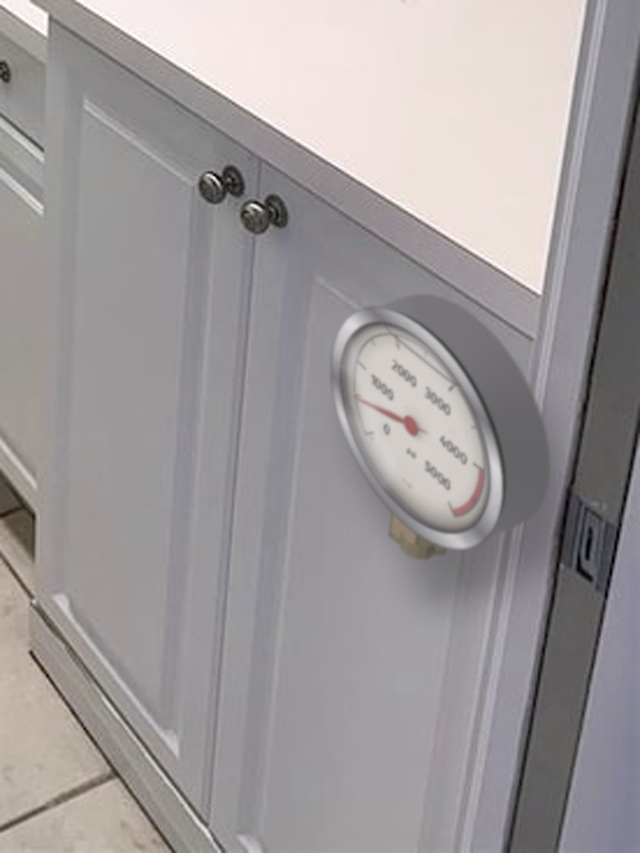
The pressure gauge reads 500 psi
